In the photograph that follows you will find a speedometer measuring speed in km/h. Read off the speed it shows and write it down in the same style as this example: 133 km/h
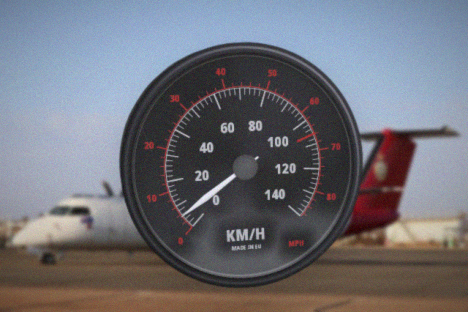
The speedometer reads 6 km/h
